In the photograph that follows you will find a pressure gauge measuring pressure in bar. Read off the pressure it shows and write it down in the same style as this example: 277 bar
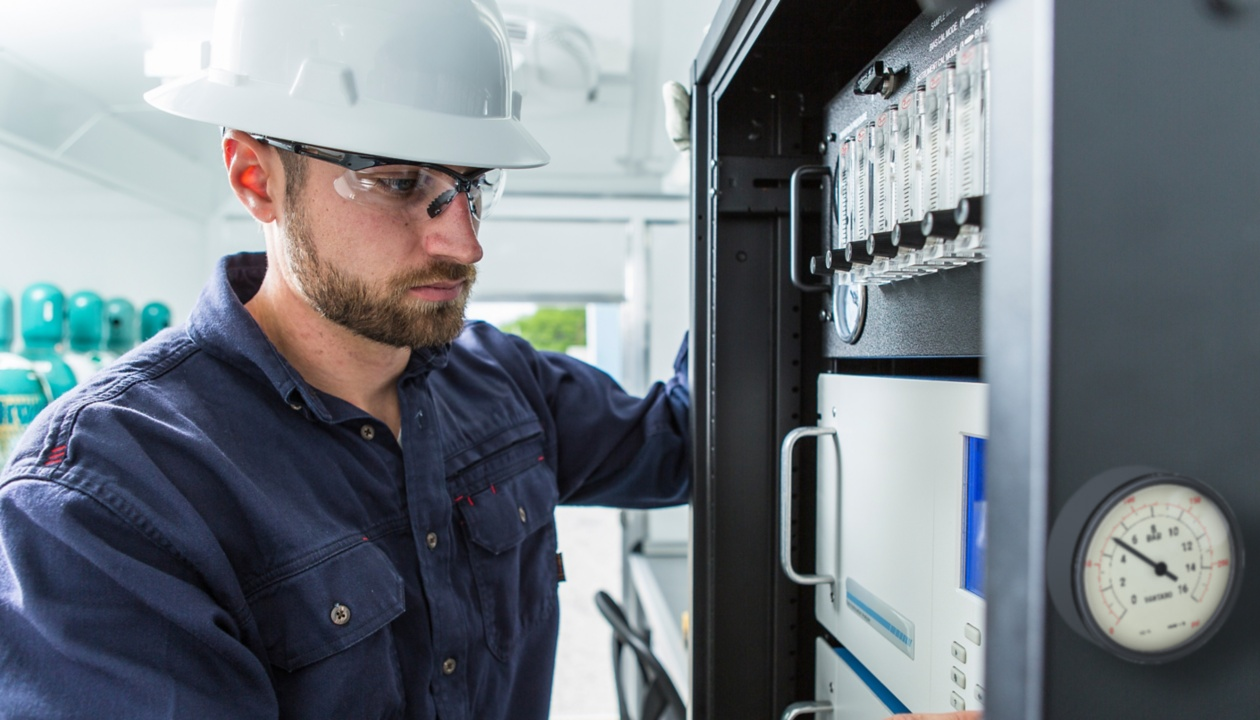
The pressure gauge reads 5 bar
